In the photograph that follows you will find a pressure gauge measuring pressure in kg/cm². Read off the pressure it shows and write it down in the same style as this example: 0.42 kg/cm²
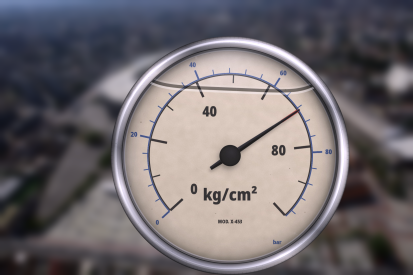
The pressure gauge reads 70 kg/cm²
